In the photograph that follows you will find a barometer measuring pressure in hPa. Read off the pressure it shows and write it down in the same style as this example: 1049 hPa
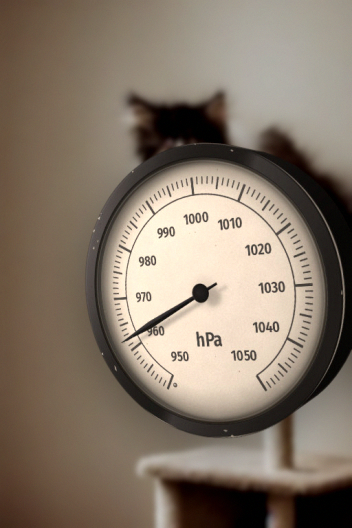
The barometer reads 962 hPa
